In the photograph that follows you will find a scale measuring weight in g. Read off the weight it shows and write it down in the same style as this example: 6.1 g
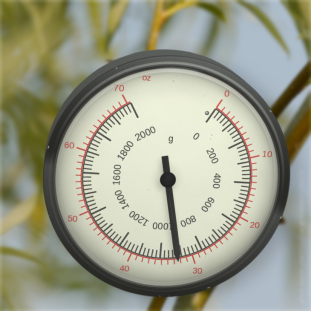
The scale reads 920 g
